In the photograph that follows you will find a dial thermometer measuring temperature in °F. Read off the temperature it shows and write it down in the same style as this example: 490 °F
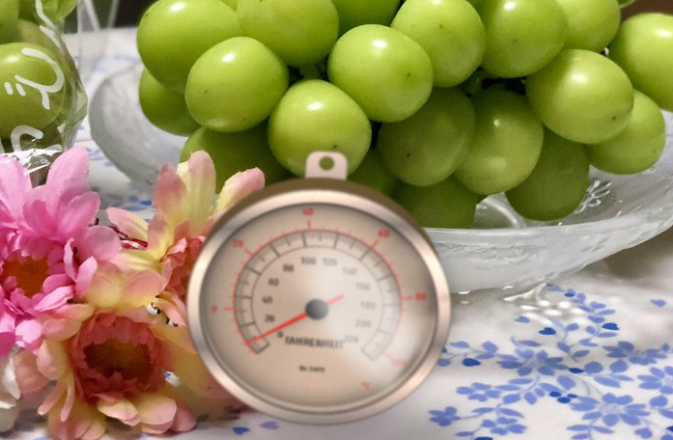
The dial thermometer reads 10 °F
